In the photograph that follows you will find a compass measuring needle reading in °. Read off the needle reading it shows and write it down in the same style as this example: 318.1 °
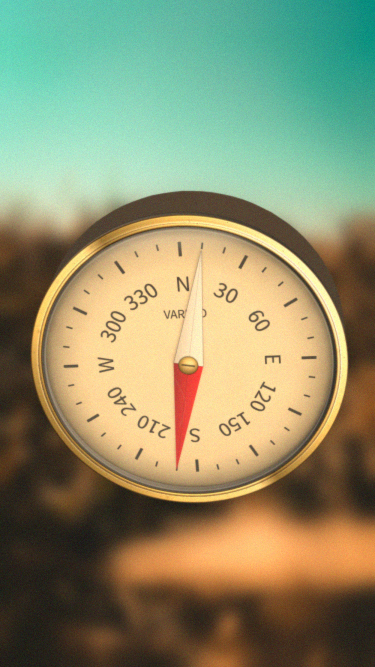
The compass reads 190 °
